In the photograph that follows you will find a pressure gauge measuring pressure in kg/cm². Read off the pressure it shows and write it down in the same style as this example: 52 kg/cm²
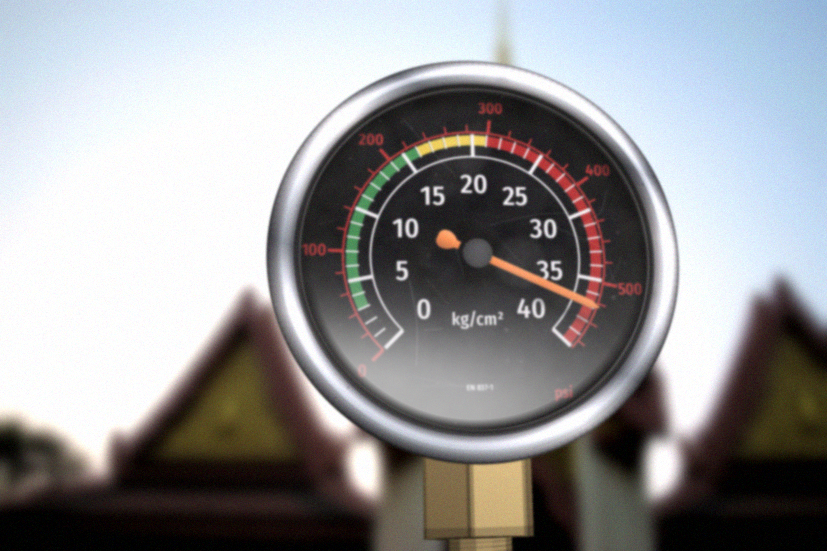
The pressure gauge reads 37 kg/cm²
